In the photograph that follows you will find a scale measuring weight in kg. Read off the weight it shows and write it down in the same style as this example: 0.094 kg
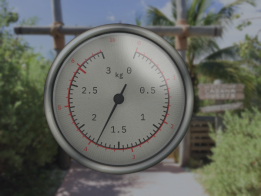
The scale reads 1.75 kg
